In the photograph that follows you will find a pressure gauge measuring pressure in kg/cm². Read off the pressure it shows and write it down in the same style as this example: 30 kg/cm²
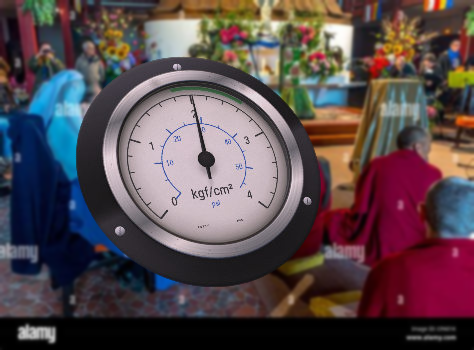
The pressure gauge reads 2 kg/cm²
